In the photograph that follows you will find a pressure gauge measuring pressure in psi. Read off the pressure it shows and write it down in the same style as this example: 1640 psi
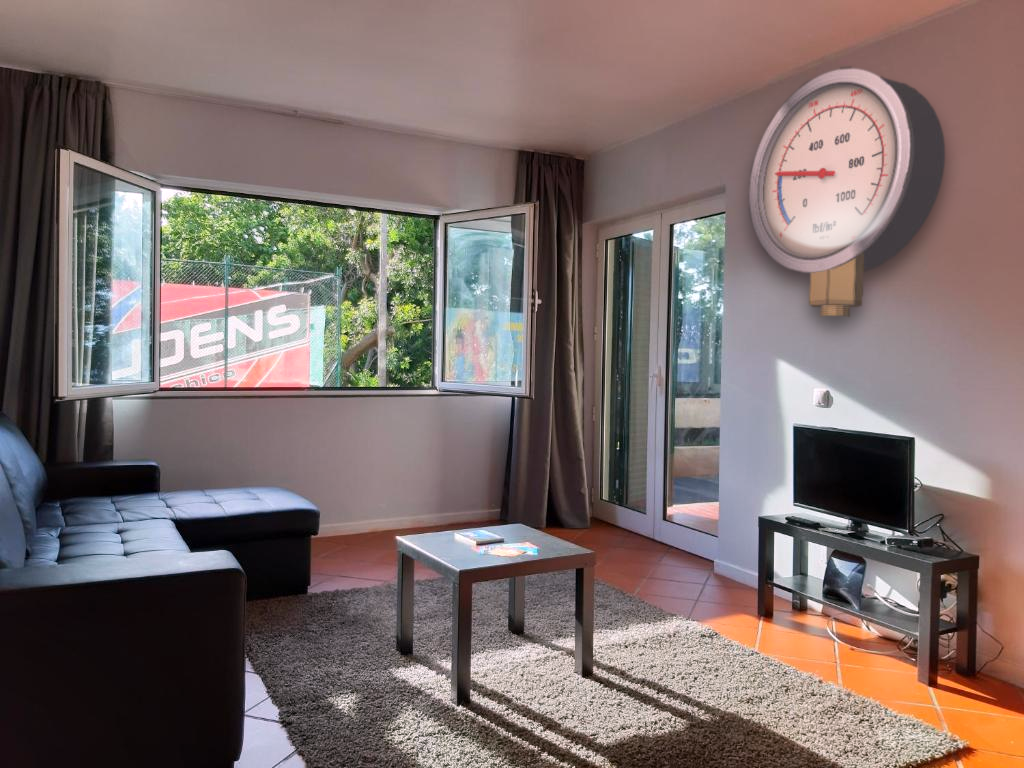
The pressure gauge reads 200 psi
